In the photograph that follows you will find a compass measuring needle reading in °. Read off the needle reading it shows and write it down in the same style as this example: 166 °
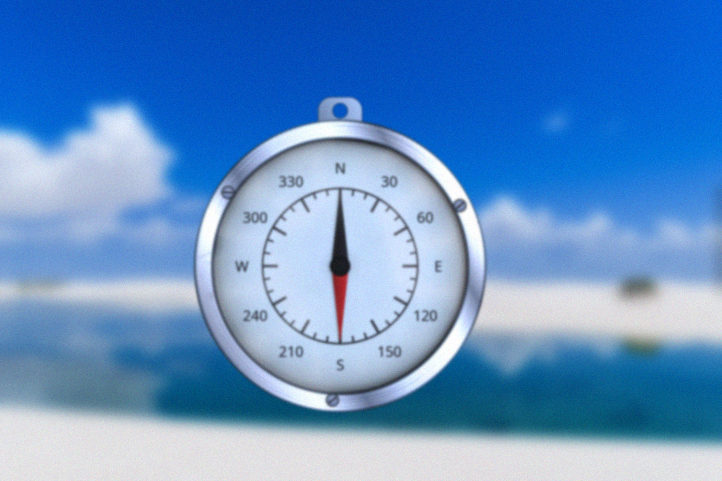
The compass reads 180 °
